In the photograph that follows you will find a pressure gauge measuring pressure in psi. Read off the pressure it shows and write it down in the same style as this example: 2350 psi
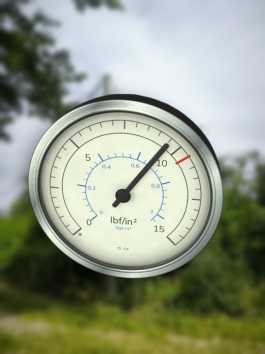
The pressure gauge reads 9.5 psi
